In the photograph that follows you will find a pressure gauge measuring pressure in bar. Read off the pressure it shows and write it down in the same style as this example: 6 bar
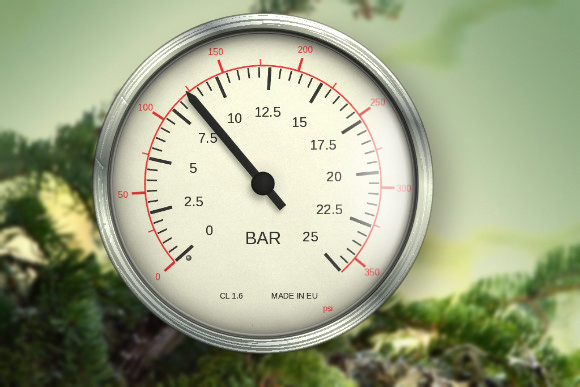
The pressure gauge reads 8.5 bar
